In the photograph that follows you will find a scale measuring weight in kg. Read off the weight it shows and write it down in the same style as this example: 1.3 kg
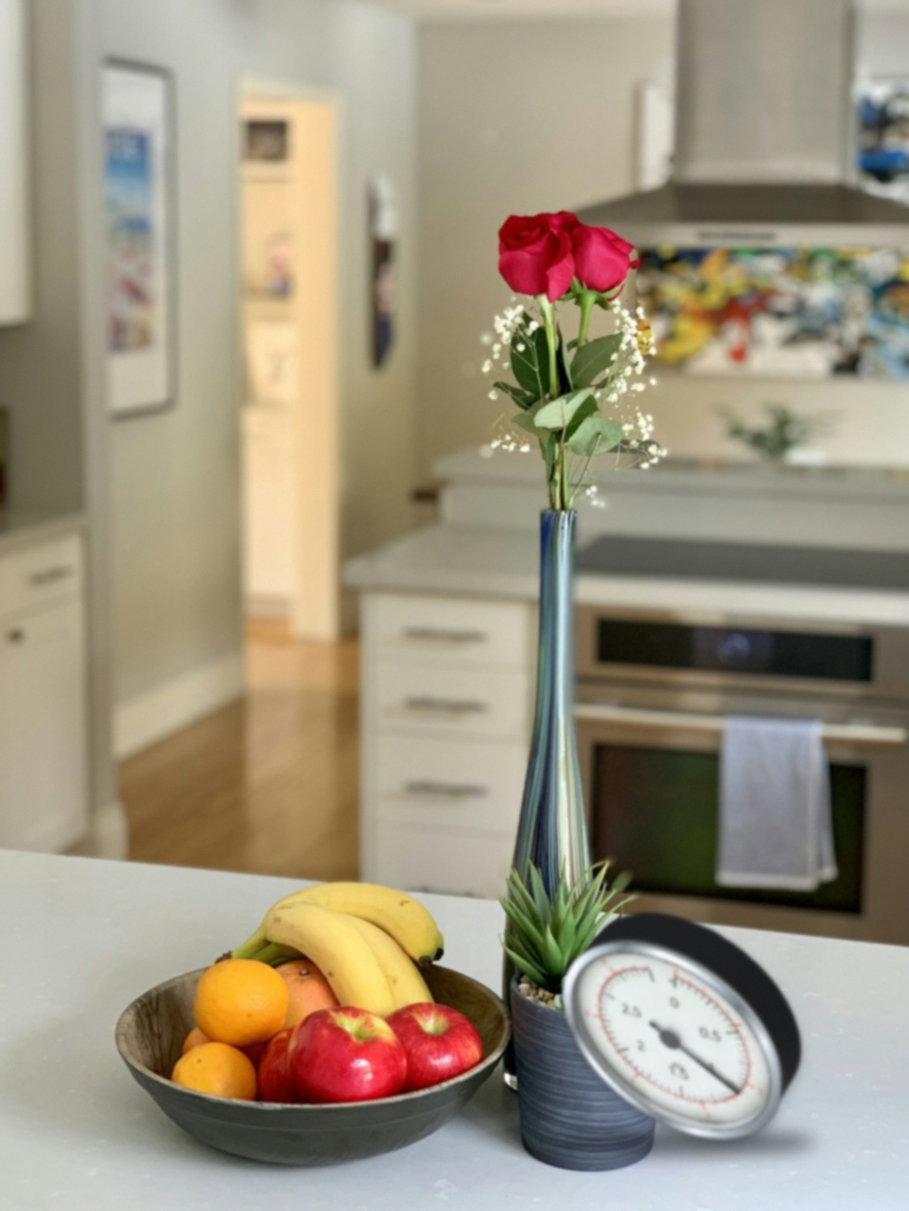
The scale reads 1 kg
